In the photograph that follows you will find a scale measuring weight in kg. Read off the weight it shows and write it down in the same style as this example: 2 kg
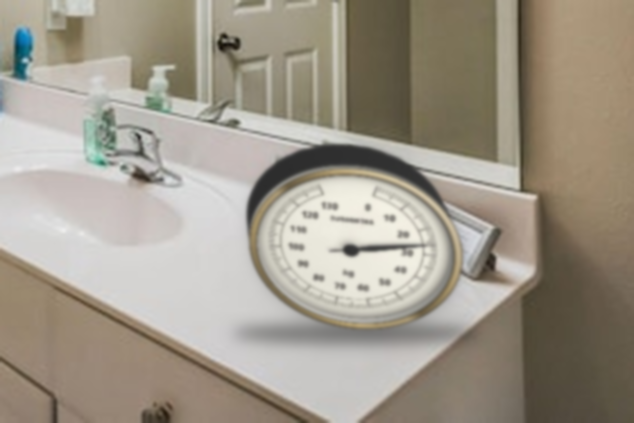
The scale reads 25 kg
